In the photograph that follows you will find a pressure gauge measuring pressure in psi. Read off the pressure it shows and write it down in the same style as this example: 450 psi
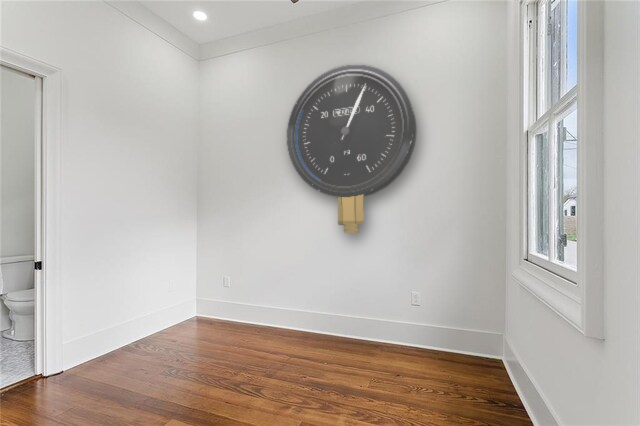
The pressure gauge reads 35 psi
